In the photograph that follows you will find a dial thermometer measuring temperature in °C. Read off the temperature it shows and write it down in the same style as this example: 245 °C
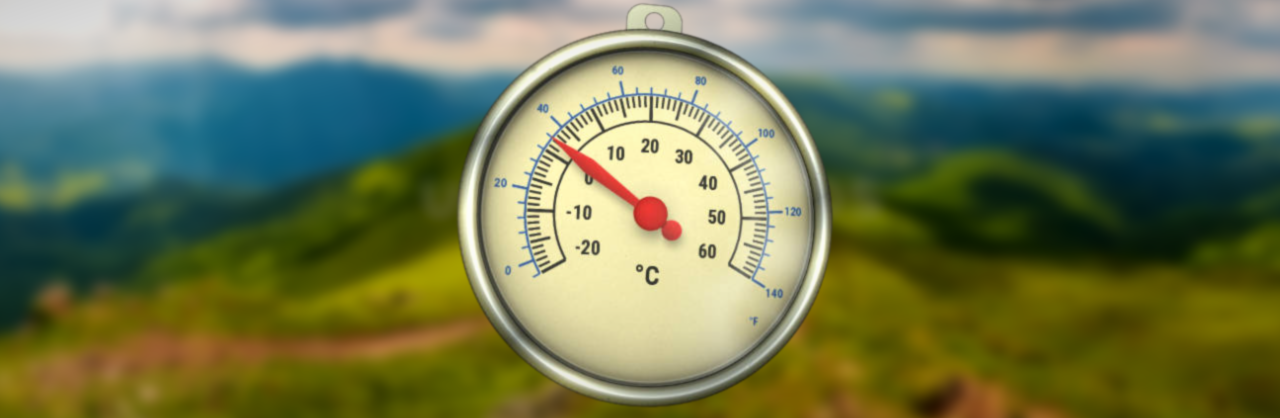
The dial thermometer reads 2 °C
